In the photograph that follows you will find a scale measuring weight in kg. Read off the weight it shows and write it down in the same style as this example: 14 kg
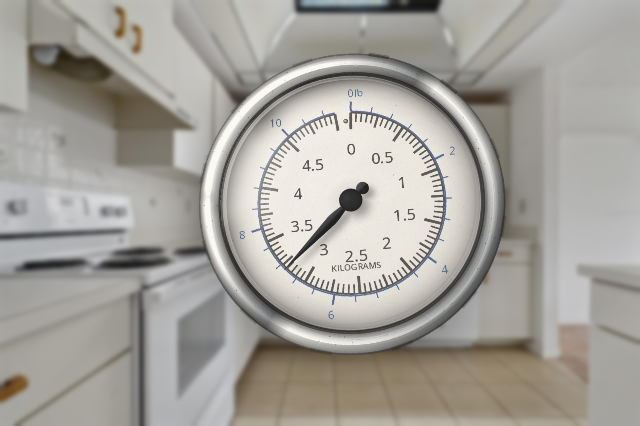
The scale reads 3.2 kg
